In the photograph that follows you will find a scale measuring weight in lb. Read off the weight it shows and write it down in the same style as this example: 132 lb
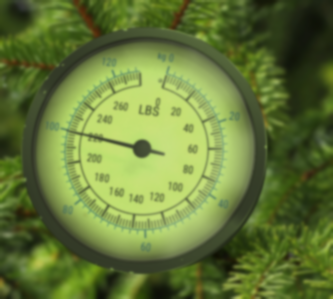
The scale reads 220 lb
